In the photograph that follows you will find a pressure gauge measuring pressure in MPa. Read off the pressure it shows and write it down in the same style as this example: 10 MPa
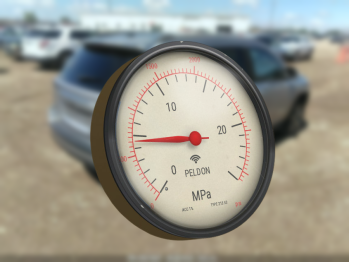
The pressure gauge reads 4.5 MPa
